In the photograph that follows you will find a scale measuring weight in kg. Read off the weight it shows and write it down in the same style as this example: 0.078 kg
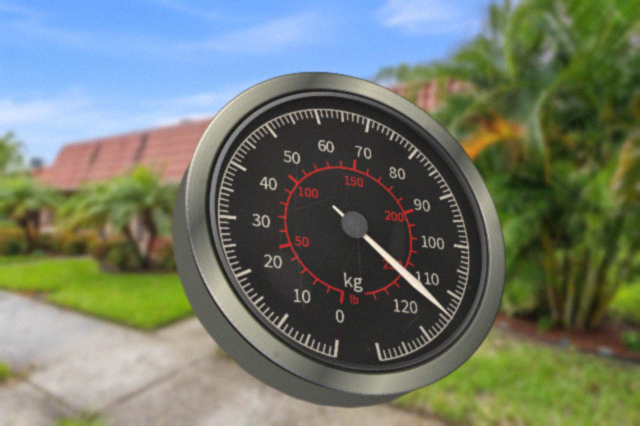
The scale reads 115 kg
